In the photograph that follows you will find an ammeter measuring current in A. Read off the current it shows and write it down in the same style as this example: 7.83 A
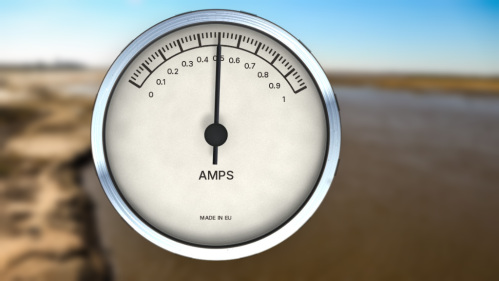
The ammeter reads 0.5 A
